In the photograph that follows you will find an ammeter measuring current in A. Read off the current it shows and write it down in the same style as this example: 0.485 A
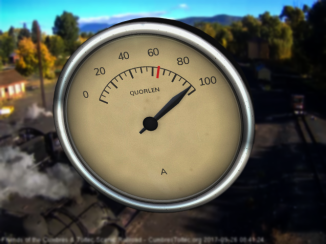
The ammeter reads 95 A
